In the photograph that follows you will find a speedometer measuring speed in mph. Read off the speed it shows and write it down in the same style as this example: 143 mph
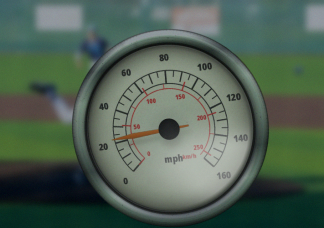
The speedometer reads 22.5 mph
